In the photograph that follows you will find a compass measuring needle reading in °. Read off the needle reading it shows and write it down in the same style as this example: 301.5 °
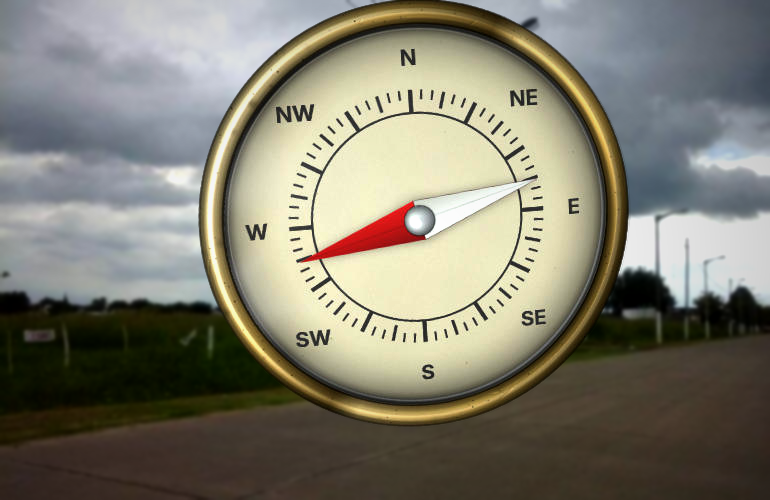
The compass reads 255 °
